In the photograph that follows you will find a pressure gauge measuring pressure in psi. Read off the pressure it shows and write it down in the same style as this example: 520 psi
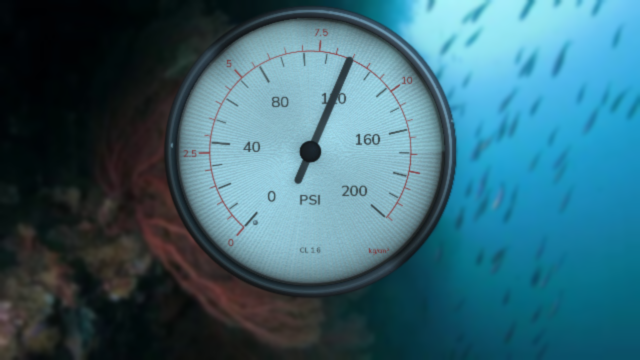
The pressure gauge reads 120 psi
